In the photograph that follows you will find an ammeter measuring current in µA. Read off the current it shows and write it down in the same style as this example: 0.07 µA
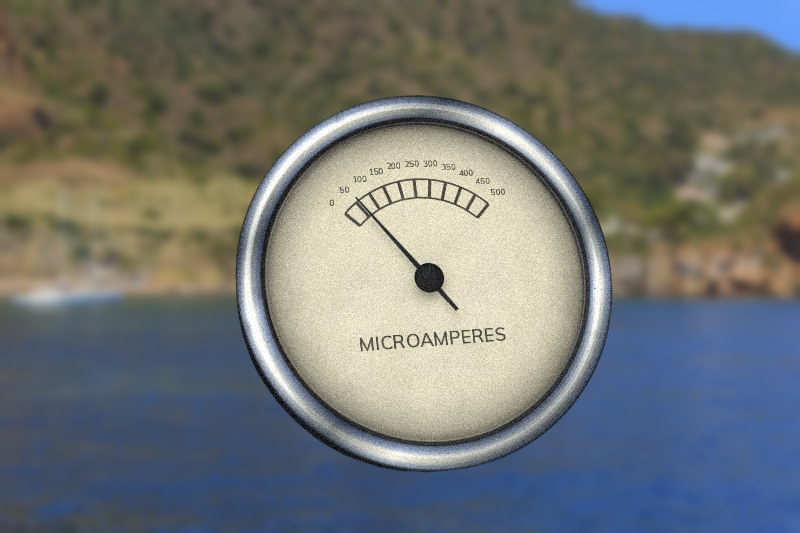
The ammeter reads 50 µA
